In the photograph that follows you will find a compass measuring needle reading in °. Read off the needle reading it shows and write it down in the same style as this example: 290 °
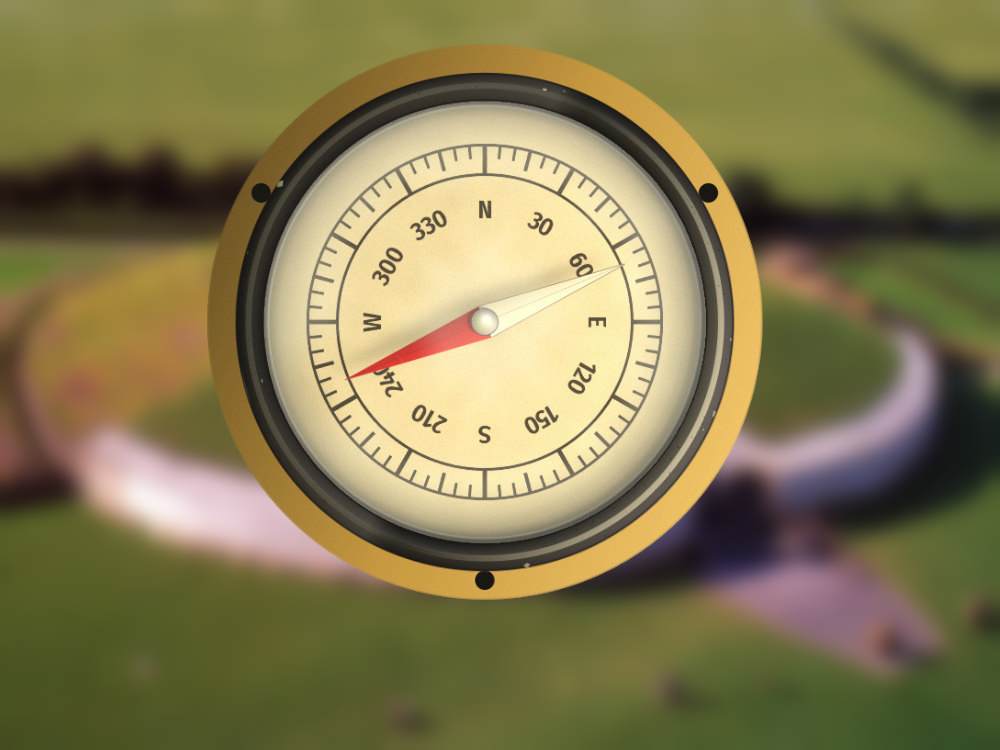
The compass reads 247.5 °
